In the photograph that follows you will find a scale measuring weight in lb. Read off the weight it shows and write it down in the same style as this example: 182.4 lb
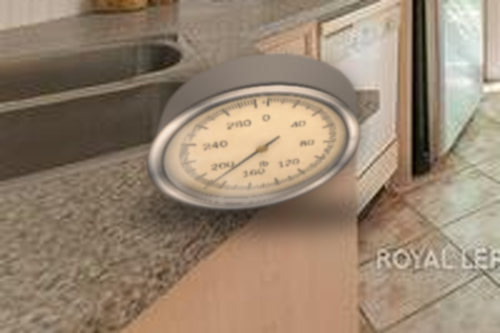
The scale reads 190 lb
